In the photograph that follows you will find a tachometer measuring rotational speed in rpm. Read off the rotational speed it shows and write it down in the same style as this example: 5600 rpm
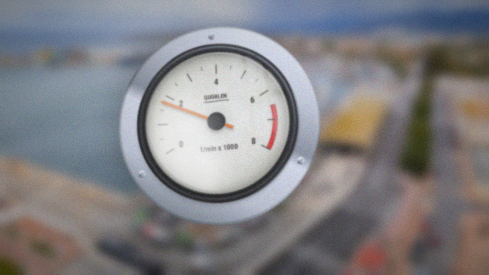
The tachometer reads 1750 rpm
